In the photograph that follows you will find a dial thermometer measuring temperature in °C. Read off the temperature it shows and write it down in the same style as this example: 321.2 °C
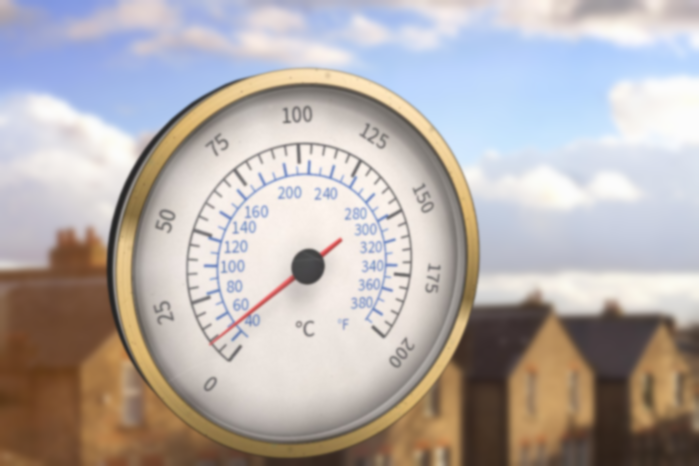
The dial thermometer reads 10 °C
